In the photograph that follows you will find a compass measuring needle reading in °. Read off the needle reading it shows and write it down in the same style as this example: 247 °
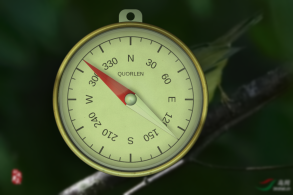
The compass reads 310 °
